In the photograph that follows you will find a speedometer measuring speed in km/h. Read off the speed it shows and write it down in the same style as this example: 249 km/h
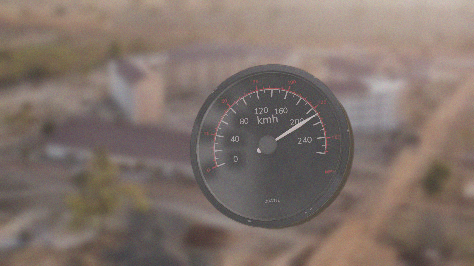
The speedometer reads 210 km/h
